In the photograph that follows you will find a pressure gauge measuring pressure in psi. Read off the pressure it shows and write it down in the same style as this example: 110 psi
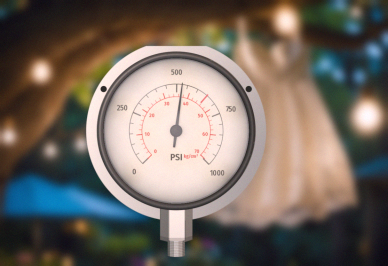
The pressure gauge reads 525 psi
